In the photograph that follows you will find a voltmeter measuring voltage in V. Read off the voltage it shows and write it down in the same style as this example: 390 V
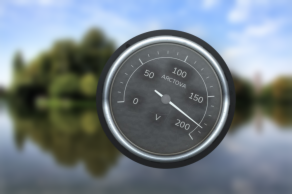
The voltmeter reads 185 V
